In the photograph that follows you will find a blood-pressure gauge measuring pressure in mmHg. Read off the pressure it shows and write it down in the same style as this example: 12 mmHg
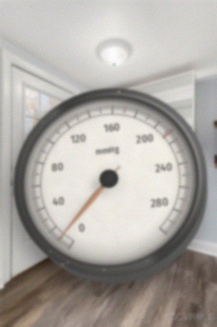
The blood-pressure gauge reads 10 mmHg
